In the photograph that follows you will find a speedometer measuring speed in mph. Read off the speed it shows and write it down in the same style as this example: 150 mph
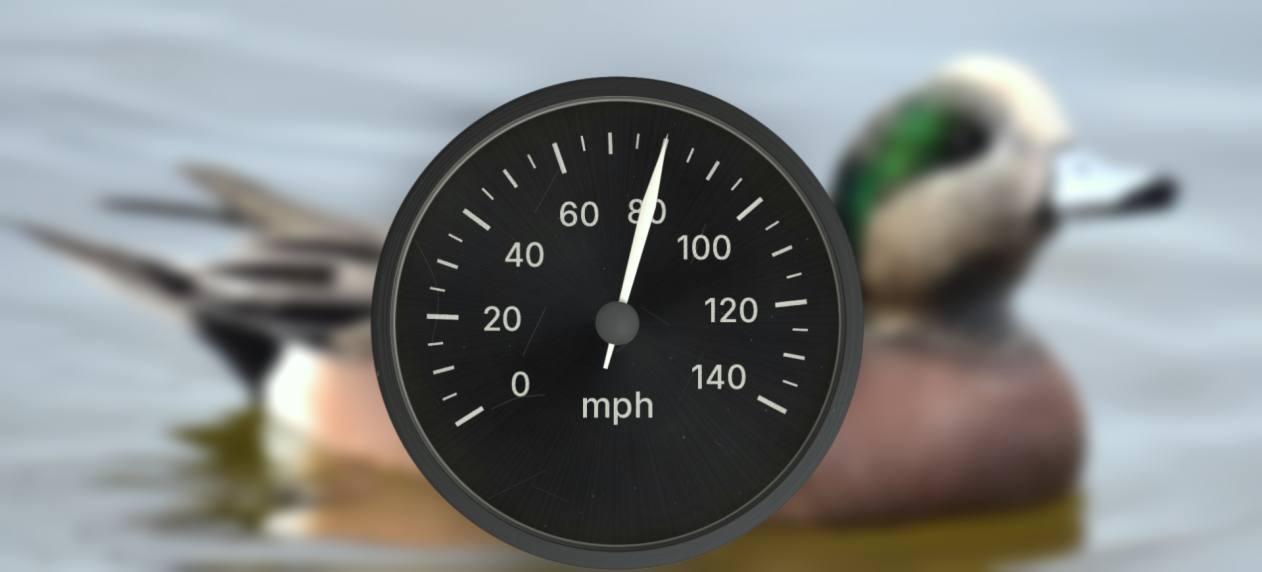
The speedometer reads 80 mph
